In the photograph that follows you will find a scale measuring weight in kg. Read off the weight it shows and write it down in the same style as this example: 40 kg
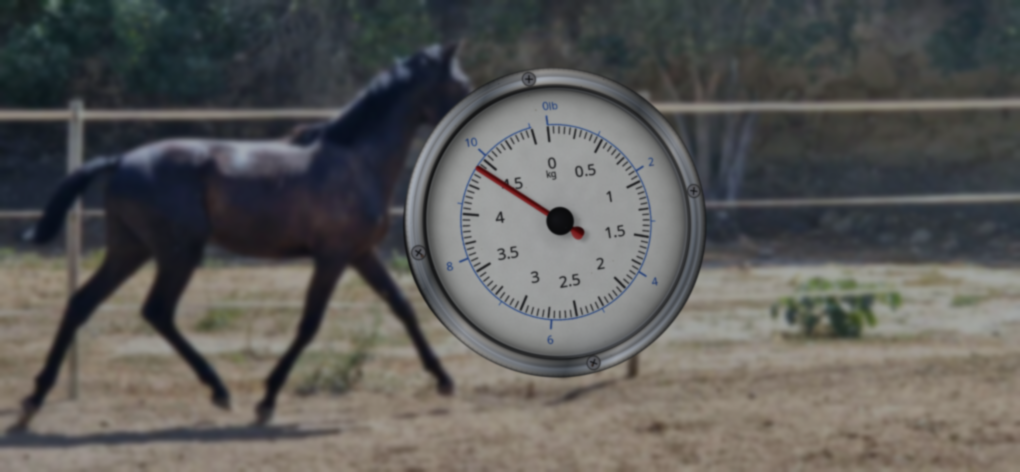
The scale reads 4.4 kg
